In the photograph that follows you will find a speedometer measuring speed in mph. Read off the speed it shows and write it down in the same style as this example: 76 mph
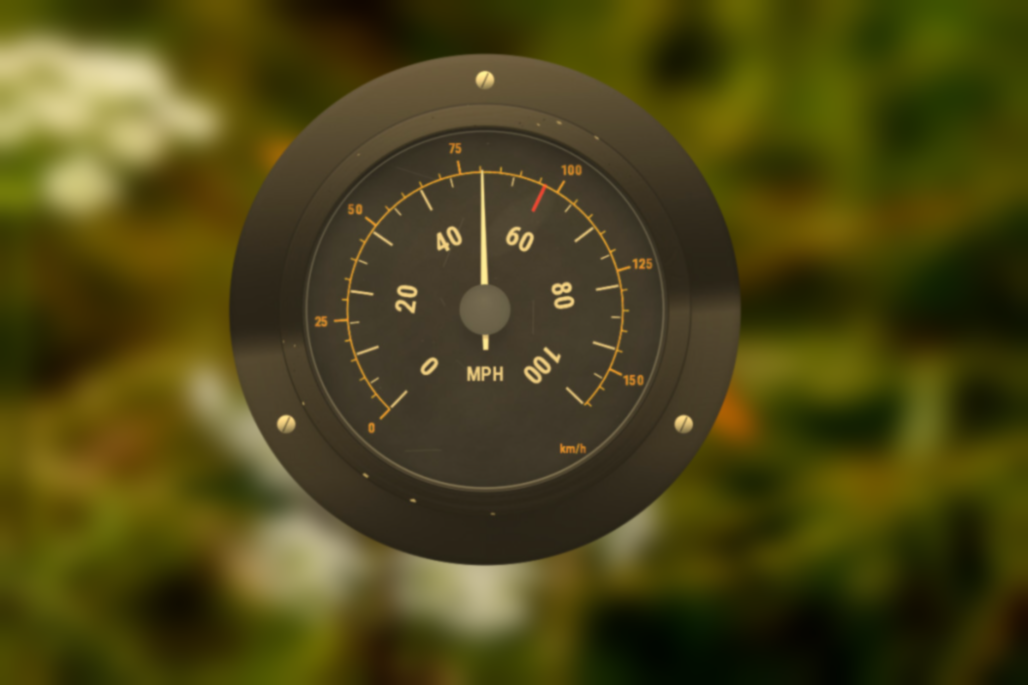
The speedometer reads 50 mph
